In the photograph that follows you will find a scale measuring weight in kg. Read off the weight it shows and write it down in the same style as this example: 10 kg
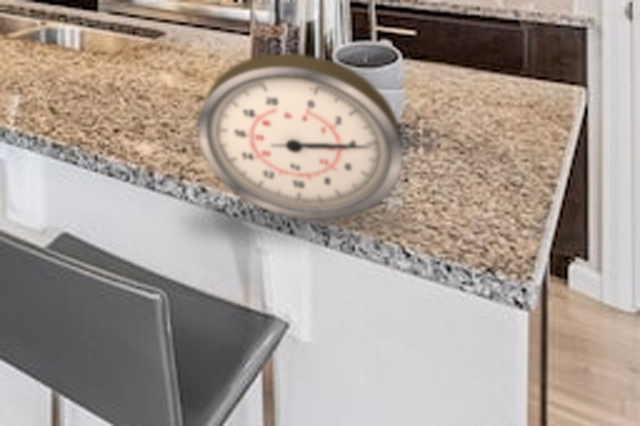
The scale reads 4 kg
